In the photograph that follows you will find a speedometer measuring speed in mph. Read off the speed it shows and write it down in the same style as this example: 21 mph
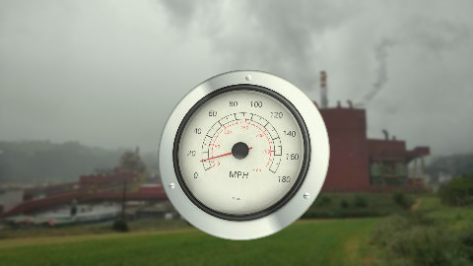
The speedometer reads 10 mph
